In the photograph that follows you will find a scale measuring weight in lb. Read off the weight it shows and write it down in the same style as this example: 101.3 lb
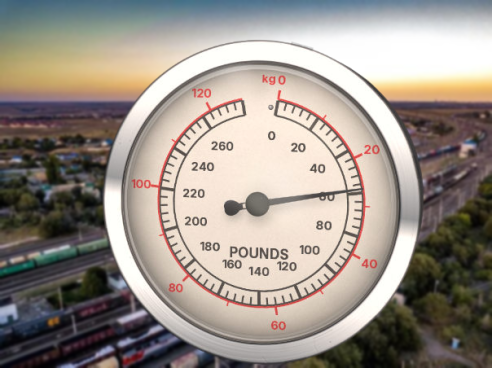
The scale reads 58 lb
